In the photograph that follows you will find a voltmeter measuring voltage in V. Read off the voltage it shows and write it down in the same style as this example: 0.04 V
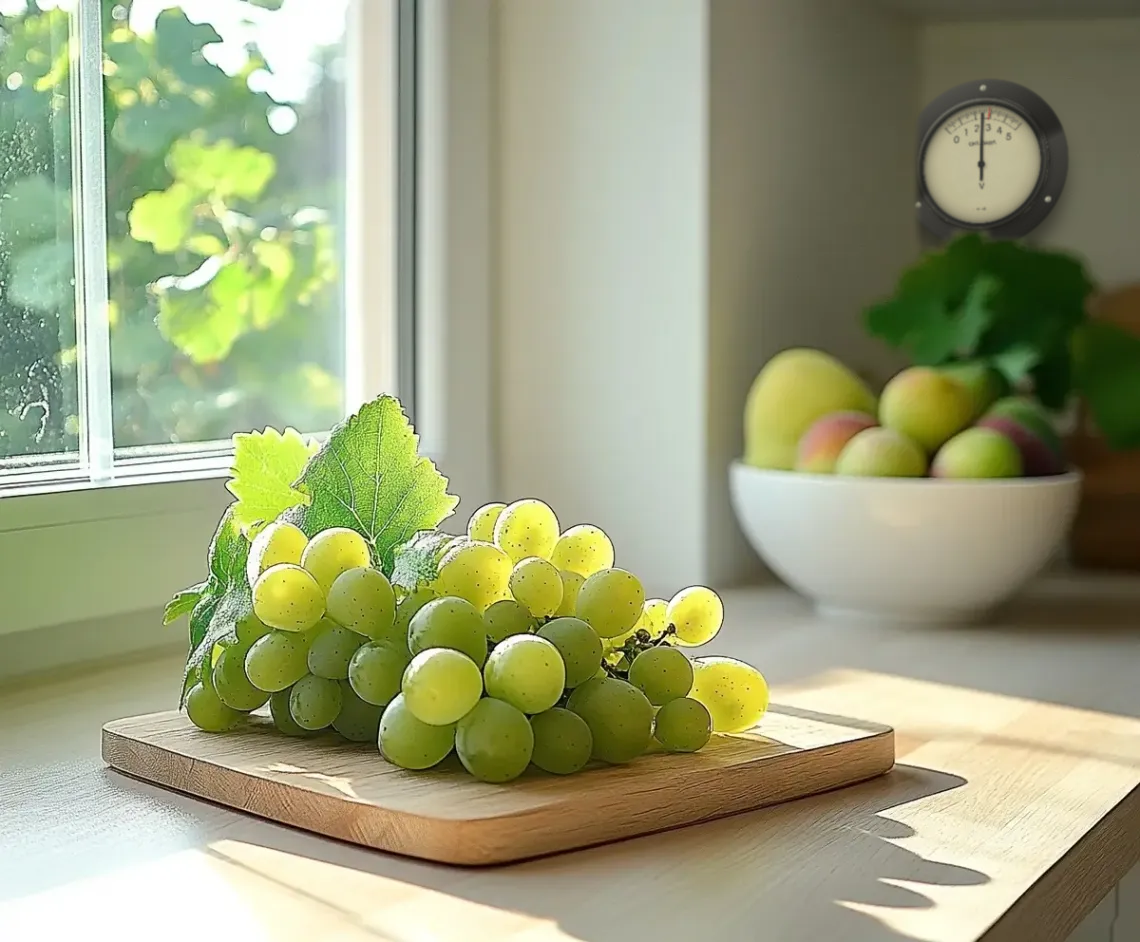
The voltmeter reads 2.5 V
